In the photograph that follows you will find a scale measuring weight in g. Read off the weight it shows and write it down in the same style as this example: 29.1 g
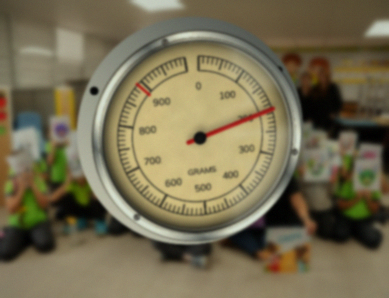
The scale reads 200 g
